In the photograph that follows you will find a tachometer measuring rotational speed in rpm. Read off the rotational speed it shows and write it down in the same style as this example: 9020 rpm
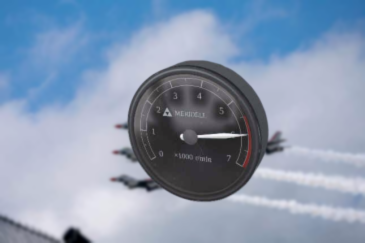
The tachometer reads 6000 rpm
